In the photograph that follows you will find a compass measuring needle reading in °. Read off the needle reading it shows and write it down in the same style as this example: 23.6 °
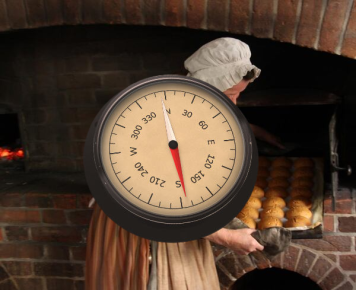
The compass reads 175 °
